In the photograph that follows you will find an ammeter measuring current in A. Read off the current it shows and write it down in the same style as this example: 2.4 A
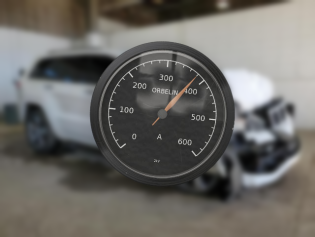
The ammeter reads 380 A
